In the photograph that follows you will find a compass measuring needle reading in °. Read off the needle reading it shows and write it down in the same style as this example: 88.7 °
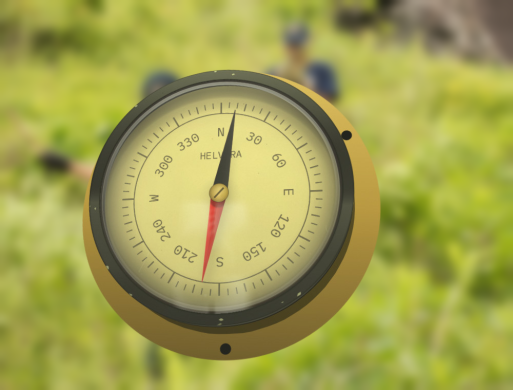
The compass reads 190 °
